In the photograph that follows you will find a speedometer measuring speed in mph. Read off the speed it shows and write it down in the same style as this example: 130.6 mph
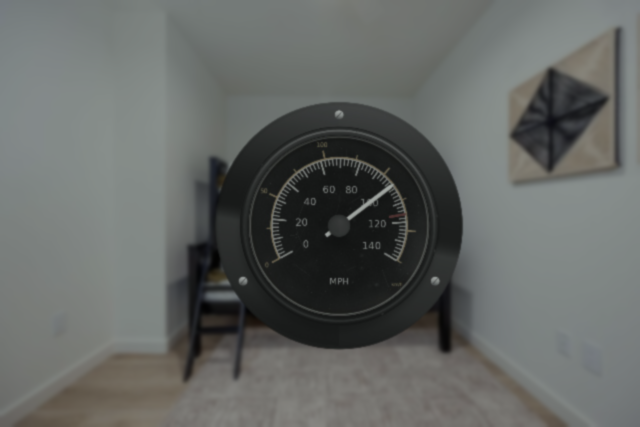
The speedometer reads 100 mph
